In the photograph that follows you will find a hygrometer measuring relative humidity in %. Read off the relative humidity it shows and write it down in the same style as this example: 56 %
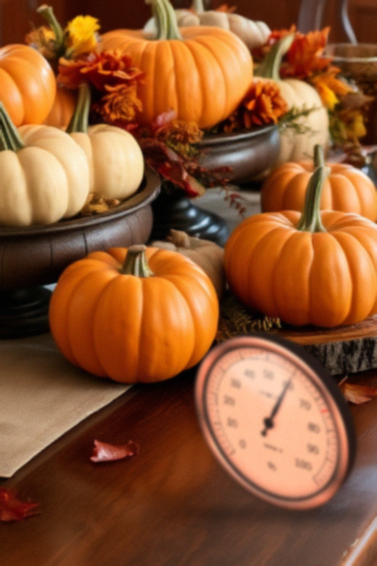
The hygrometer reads 60 %
